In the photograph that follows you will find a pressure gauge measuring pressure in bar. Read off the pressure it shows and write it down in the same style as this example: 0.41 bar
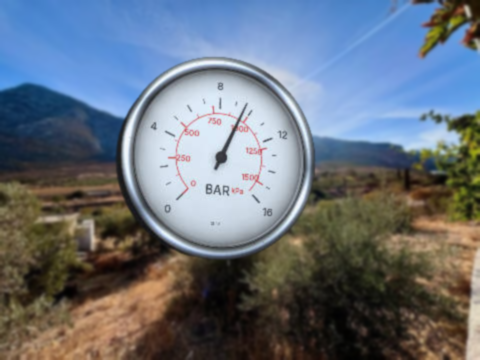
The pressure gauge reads 9.5 bar
